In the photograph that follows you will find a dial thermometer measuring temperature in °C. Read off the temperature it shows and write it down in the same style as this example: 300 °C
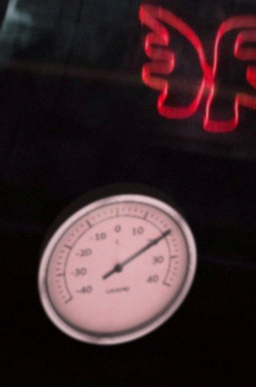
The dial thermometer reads 20 °C
